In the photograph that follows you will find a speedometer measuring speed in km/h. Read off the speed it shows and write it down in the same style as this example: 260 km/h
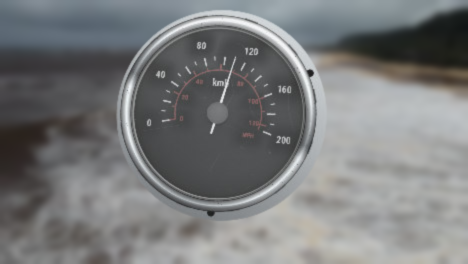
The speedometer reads 110 km/h
